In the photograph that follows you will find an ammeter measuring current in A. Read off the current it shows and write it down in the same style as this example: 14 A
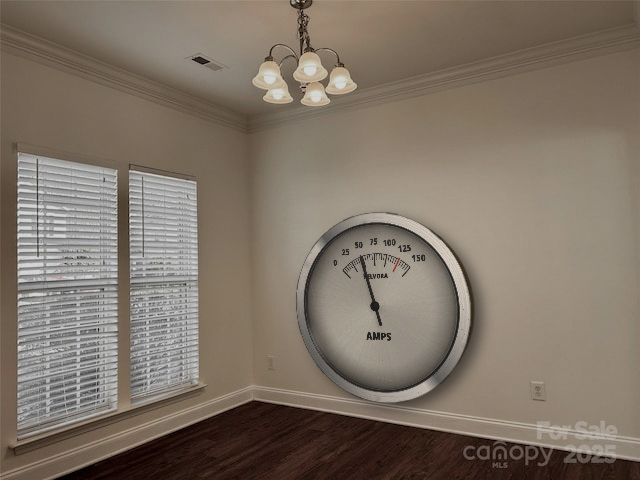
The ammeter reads 50 A
